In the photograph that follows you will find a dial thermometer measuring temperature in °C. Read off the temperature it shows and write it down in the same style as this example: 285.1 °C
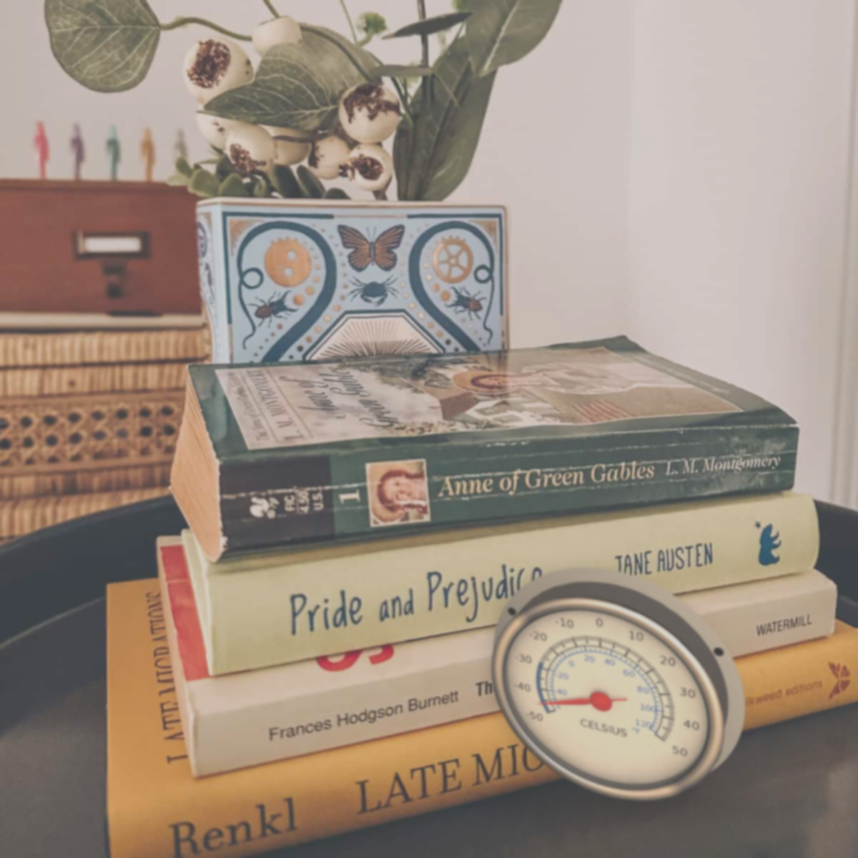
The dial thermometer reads -45 °C
